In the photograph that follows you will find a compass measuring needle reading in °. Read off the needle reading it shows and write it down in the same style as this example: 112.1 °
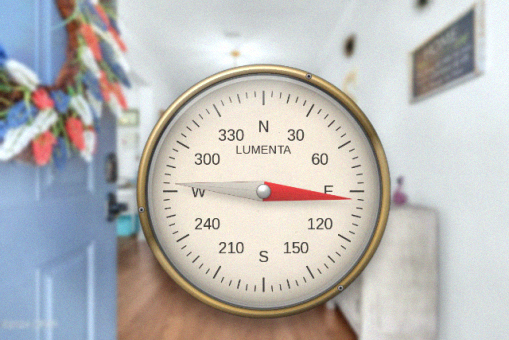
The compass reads 95 °
